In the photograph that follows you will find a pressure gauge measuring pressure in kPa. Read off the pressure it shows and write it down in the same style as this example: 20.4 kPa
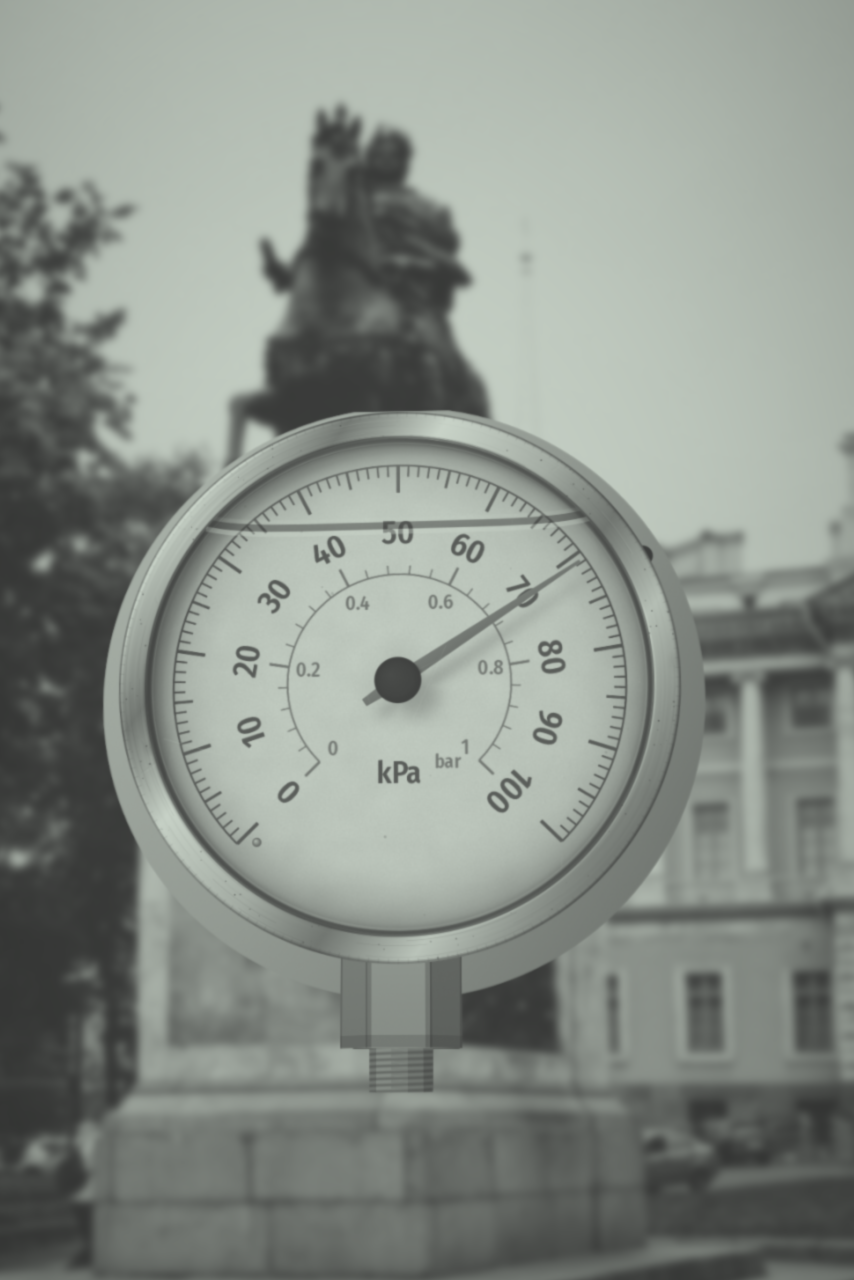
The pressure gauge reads 71 kPa
